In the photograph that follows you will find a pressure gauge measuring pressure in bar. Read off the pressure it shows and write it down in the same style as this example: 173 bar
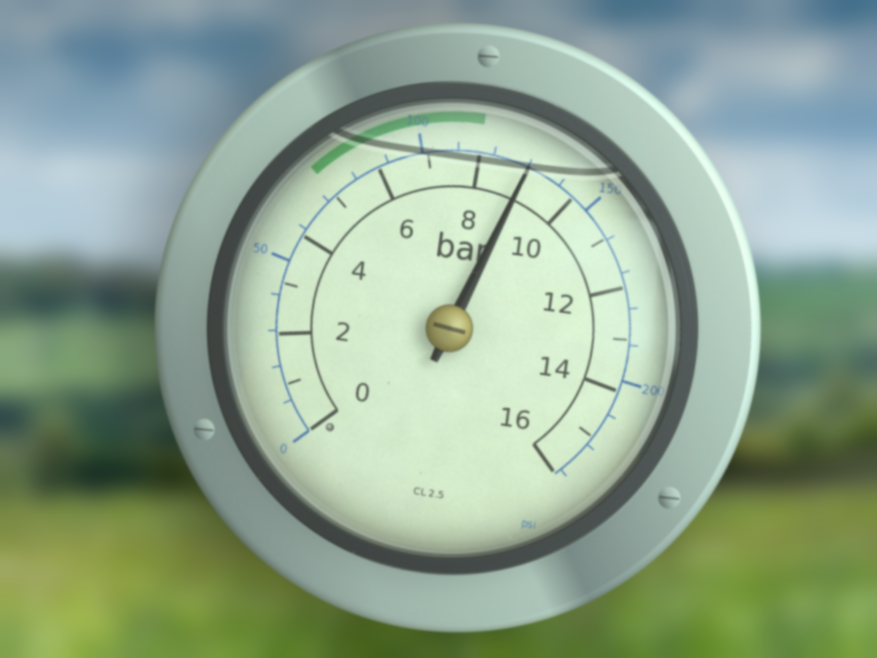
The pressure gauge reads 9 bar
